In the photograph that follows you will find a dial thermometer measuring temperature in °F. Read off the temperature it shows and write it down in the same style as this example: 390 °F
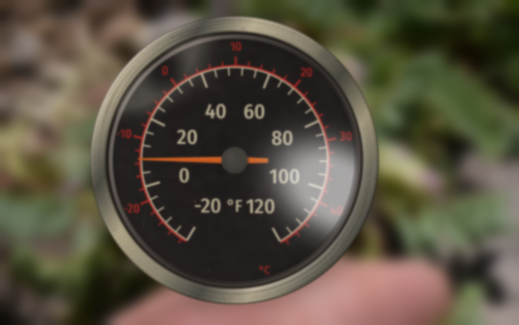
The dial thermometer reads 8 °F
